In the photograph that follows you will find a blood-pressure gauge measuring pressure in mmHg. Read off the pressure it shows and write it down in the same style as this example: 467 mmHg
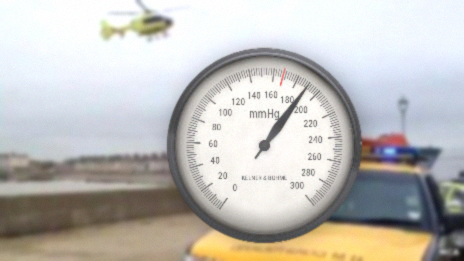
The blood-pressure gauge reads 190 mmHg
